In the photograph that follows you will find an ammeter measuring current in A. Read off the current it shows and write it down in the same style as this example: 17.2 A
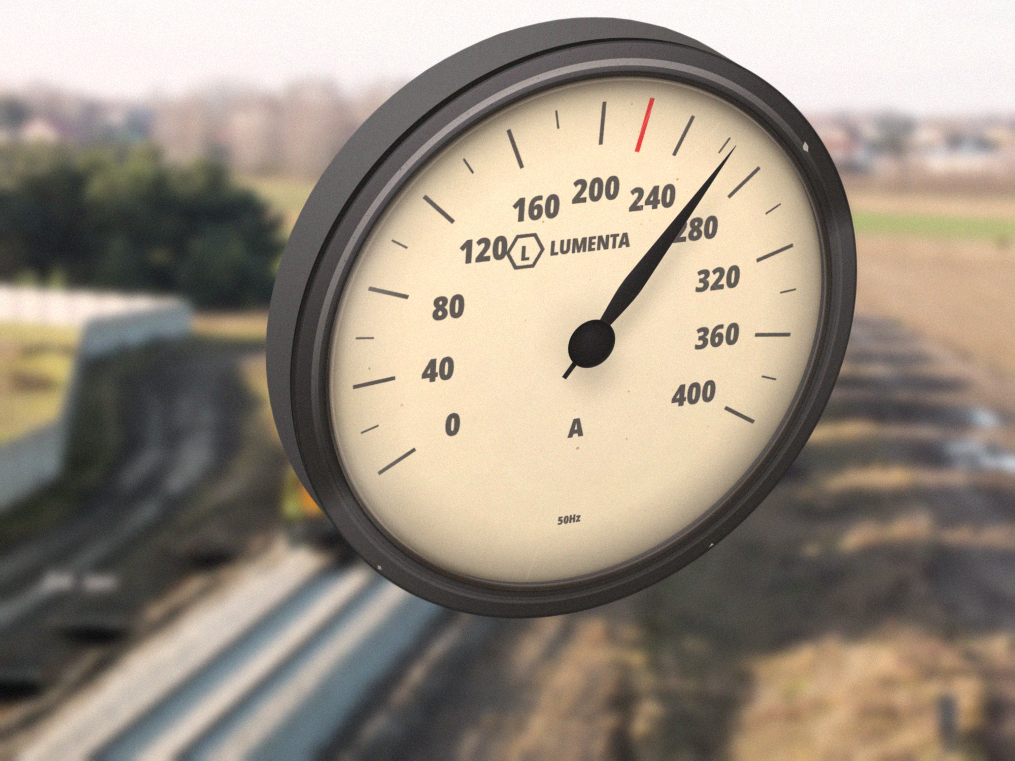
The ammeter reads 260 A
